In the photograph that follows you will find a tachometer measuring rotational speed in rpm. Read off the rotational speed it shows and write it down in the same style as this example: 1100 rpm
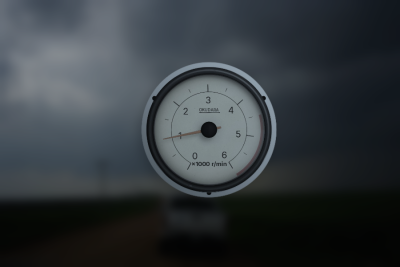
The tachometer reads 1000 rpm
